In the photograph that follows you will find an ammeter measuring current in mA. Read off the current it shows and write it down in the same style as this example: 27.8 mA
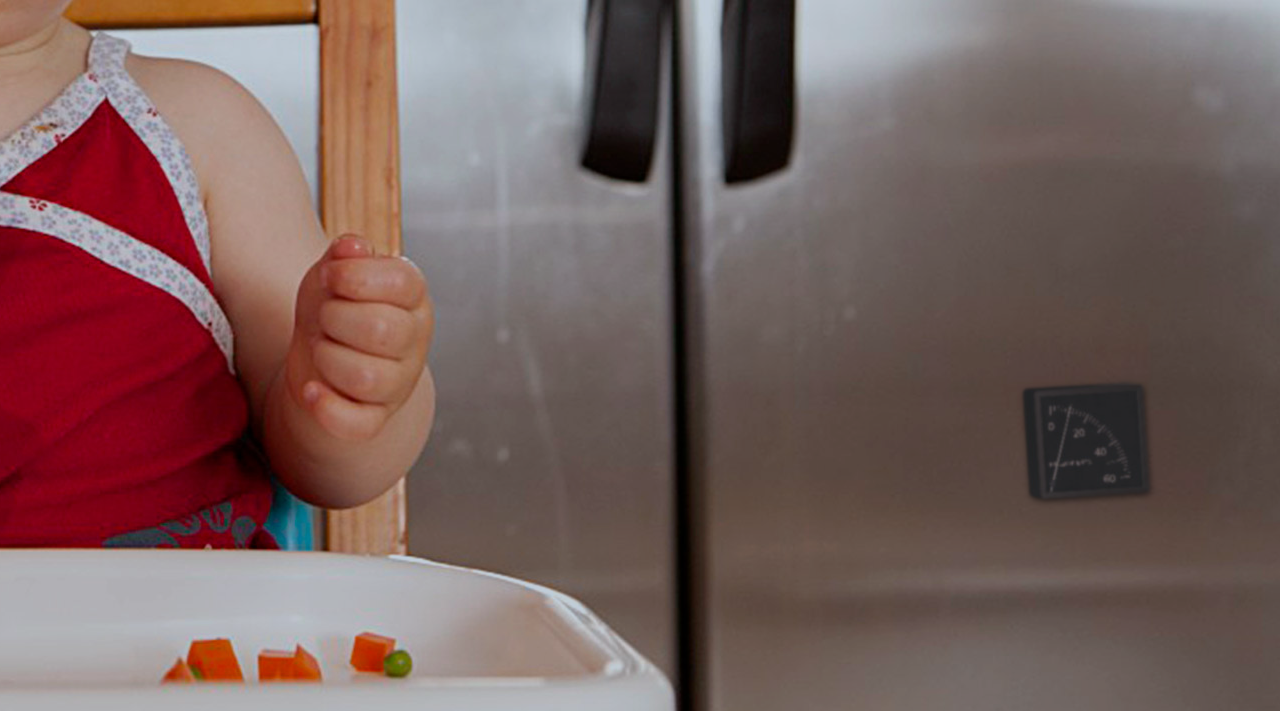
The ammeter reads 10 mA
